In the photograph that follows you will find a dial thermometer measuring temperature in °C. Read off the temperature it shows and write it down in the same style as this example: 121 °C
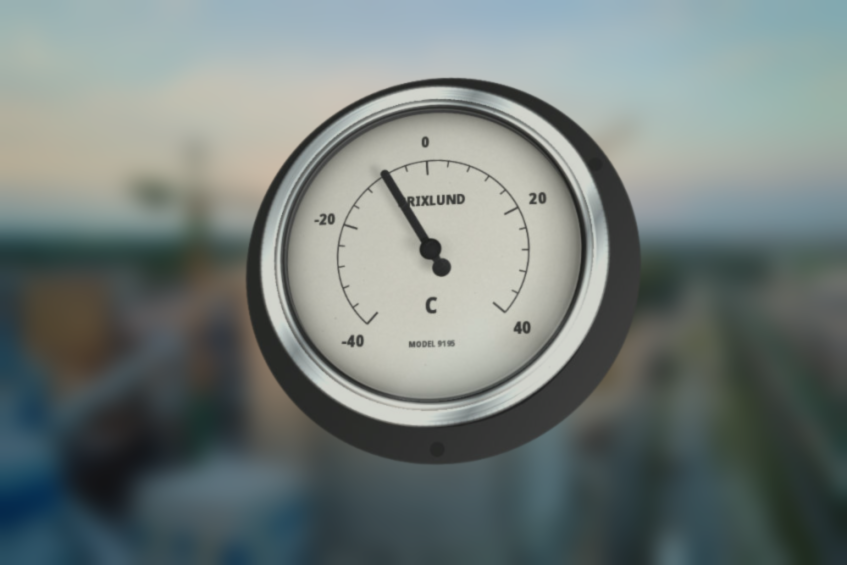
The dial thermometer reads -8 °C
